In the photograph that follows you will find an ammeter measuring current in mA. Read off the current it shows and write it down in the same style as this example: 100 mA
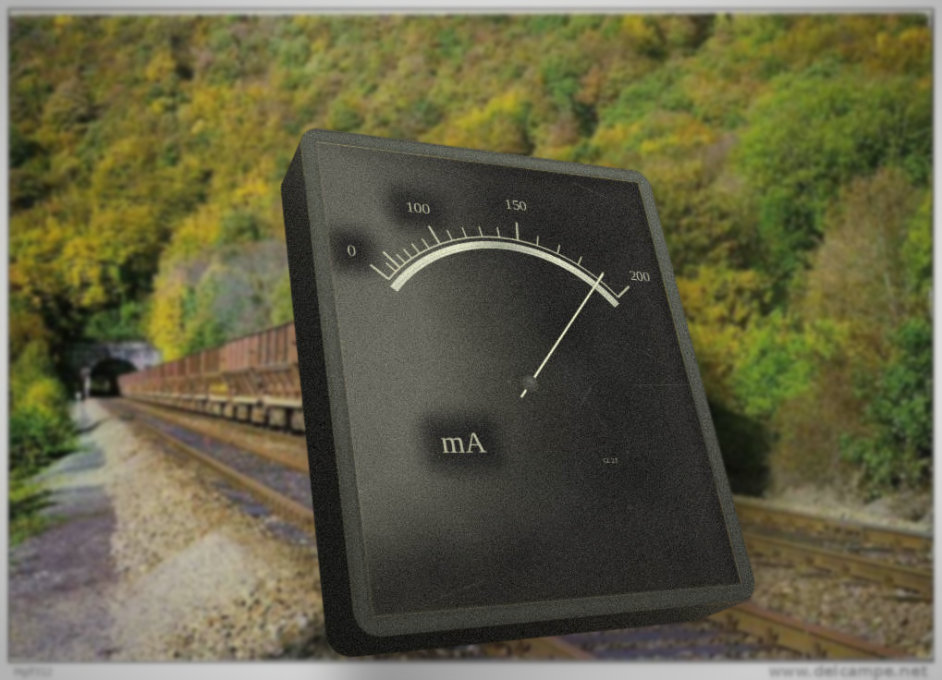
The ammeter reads 190 mA
